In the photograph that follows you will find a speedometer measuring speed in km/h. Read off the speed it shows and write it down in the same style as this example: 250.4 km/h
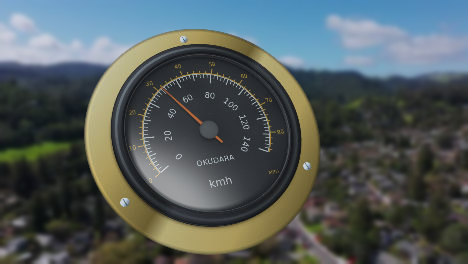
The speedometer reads 50 km/h
